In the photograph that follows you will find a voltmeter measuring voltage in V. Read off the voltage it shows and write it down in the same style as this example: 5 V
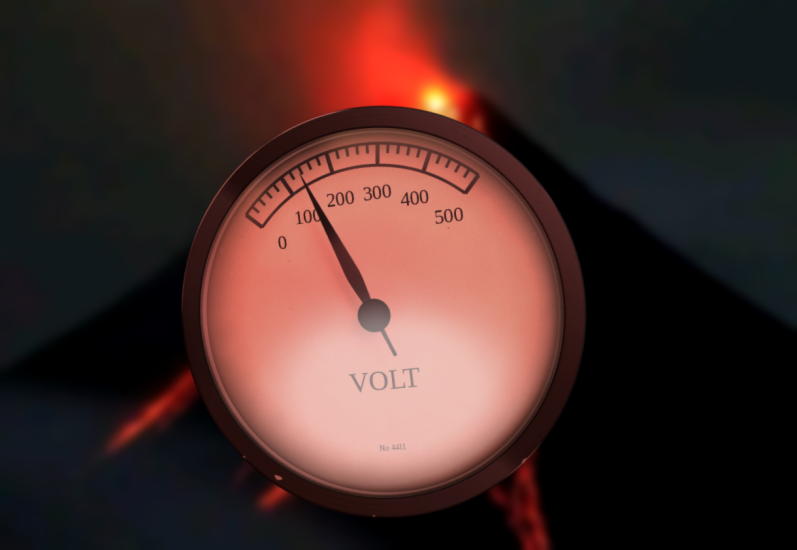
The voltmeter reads 140 V
